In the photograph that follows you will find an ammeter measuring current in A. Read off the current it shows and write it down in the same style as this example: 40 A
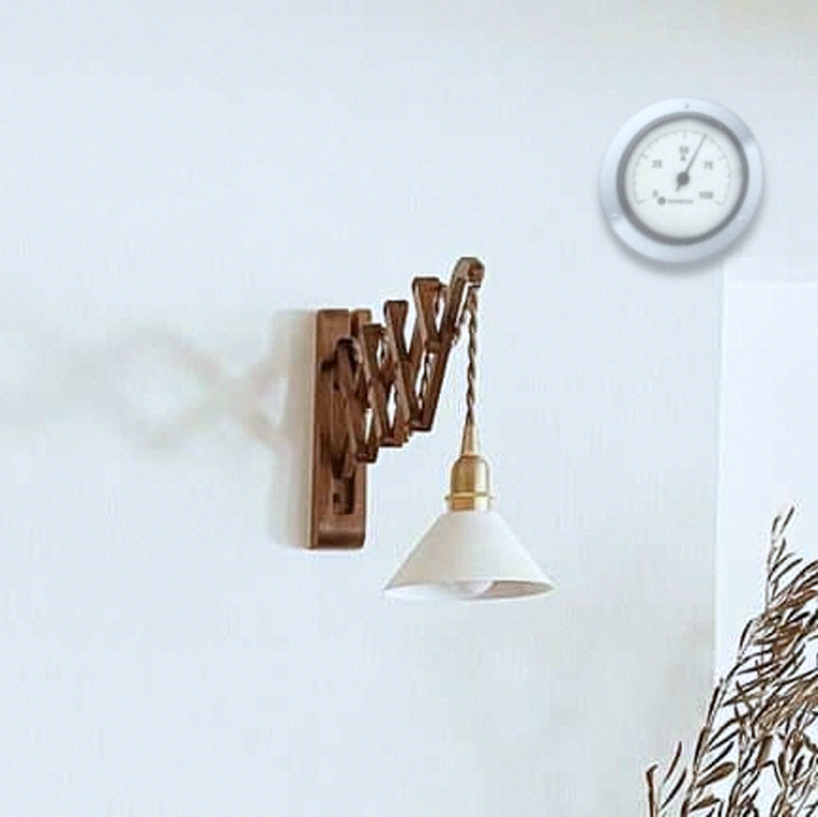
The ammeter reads 60 A
